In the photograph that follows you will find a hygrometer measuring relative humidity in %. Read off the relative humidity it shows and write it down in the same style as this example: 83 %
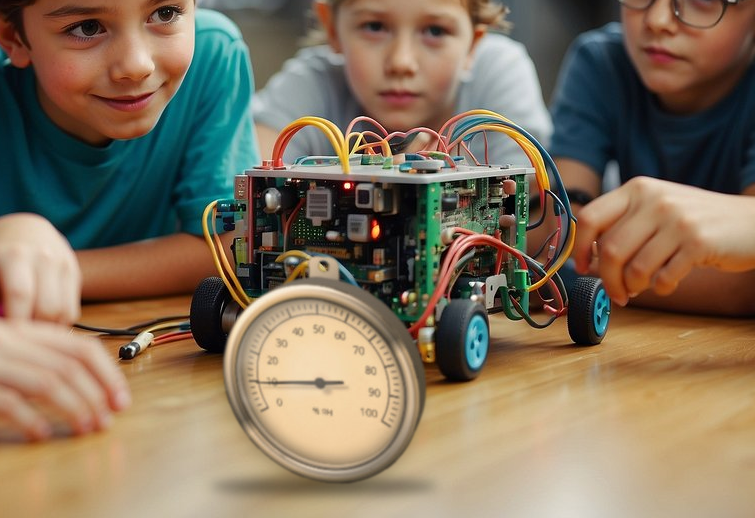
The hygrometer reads 10 %
